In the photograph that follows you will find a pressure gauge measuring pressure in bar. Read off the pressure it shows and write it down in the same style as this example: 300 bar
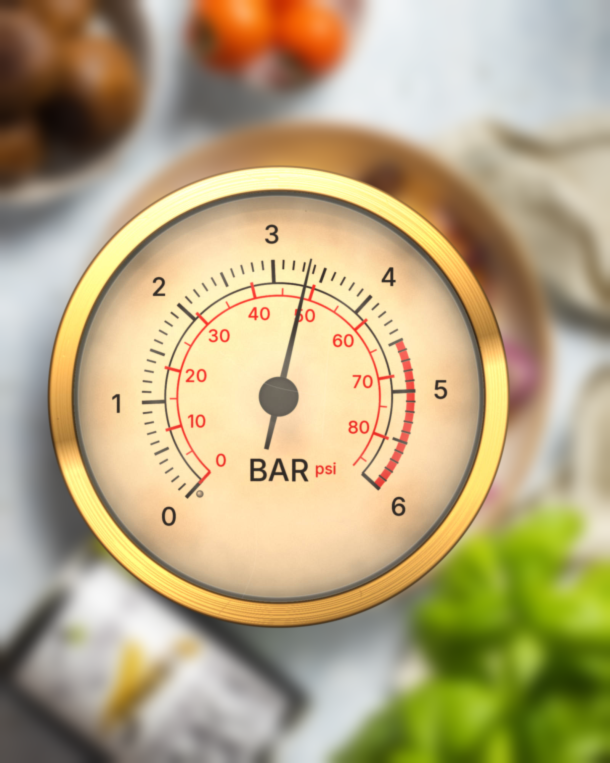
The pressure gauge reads 3.35 bar
